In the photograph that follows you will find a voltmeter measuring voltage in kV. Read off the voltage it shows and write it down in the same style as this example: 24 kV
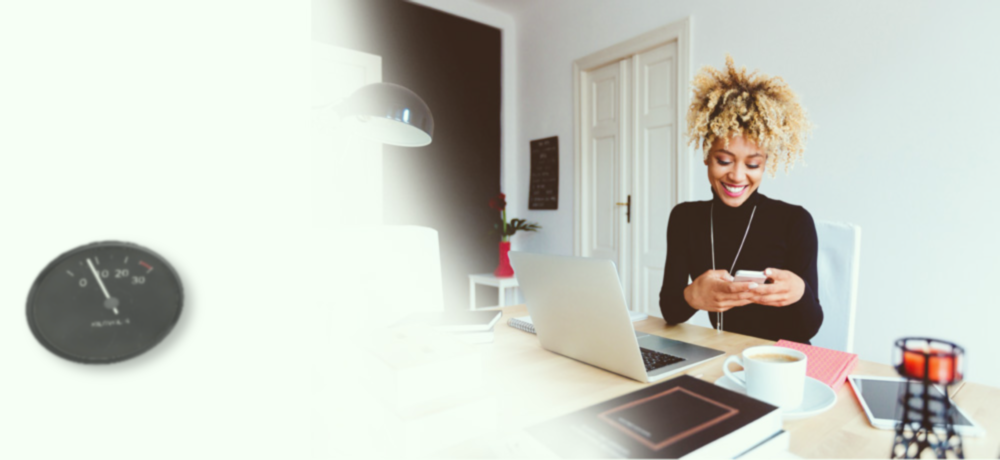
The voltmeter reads 7.5 kV
